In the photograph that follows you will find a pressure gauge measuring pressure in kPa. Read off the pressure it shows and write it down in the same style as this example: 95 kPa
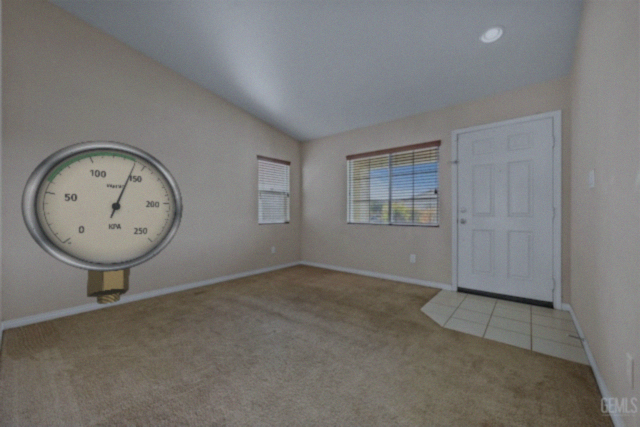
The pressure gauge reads 140 kPa
